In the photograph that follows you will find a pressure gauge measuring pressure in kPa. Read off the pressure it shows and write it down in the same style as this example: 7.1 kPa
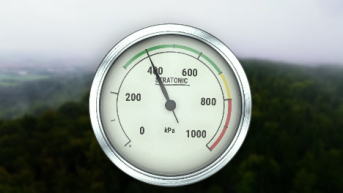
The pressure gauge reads 400 kPa
